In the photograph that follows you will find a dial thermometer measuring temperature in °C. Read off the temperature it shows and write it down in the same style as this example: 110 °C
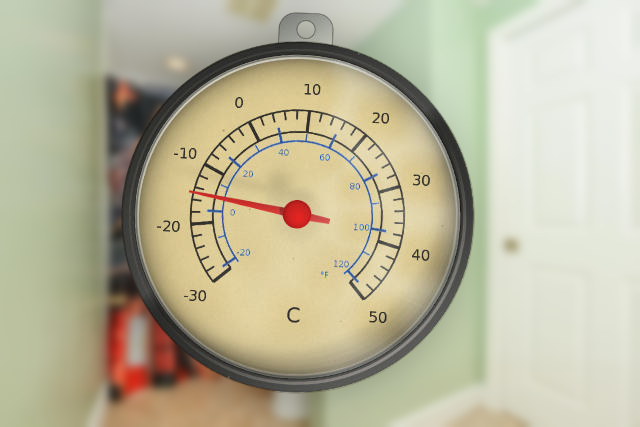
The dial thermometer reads -15 °C
